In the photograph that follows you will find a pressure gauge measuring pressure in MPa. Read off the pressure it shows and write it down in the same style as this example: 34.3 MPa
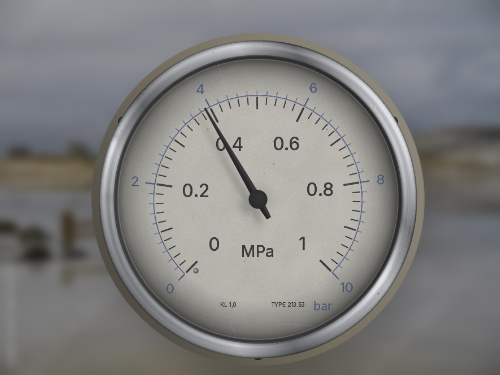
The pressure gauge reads 0.39 MPa
